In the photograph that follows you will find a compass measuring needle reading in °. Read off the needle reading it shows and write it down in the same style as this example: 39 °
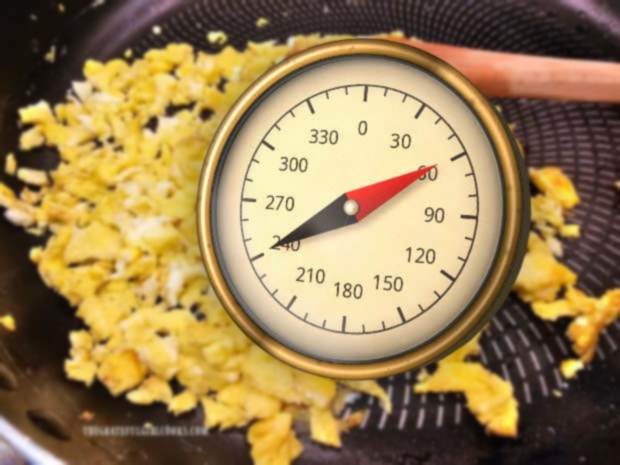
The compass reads 60 °
